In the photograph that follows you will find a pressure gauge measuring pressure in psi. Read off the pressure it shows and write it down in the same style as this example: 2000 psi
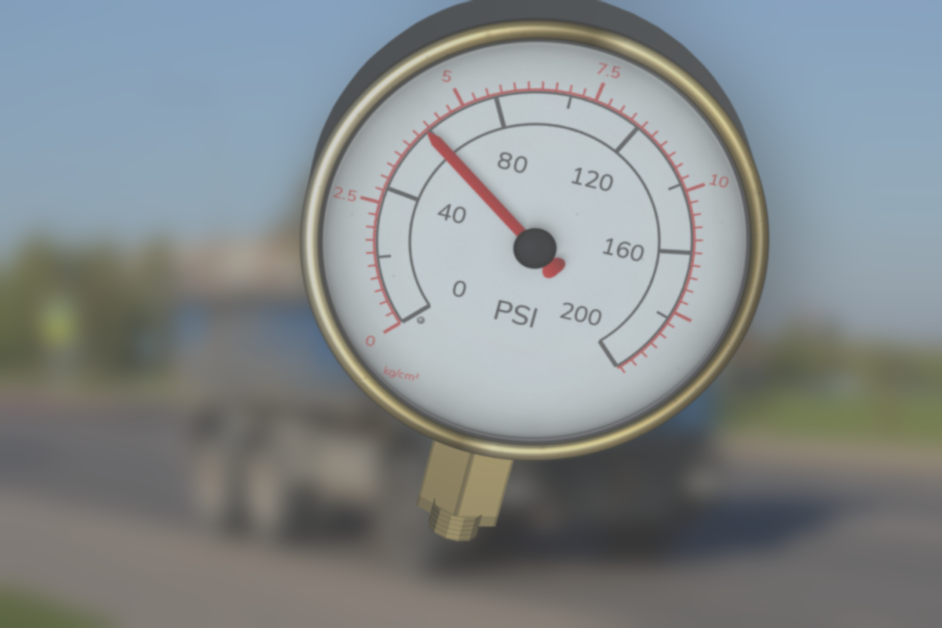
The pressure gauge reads 60 psi
